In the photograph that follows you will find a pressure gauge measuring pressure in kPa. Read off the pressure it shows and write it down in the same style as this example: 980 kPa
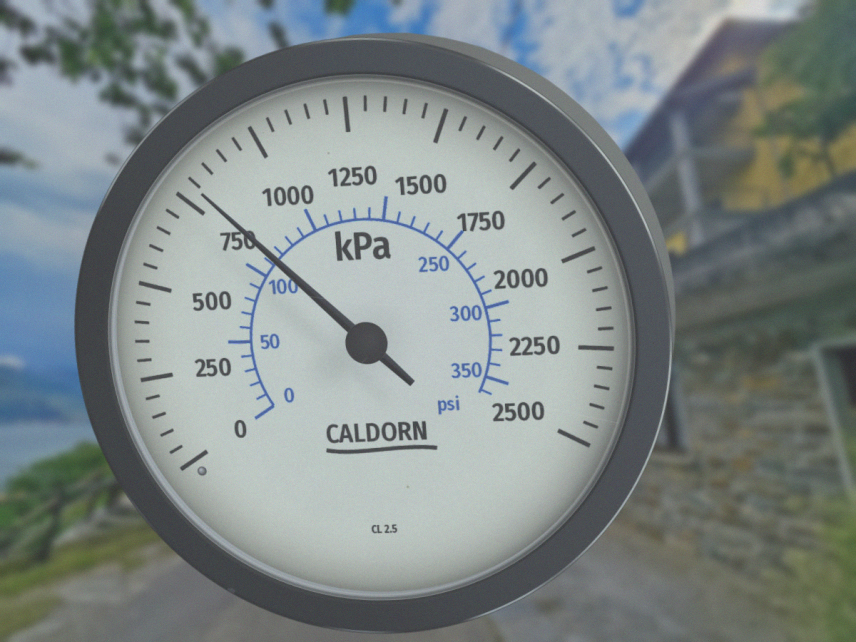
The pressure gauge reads 800 kPa
